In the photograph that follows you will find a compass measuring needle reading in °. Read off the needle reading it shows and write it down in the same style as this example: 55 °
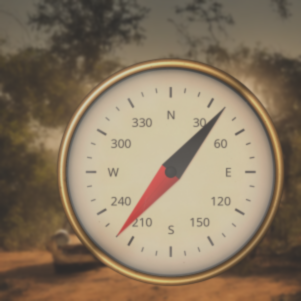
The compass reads 220 °
